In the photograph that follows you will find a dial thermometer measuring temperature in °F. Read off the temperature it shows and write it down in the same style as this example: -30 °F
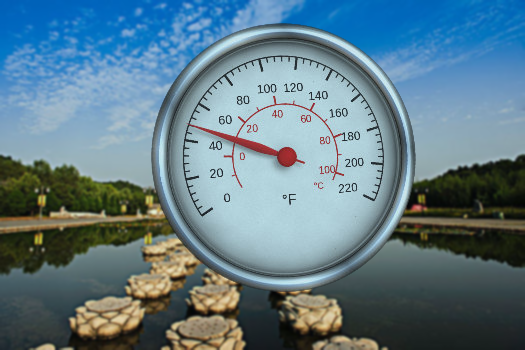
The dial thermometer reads 48 °F
